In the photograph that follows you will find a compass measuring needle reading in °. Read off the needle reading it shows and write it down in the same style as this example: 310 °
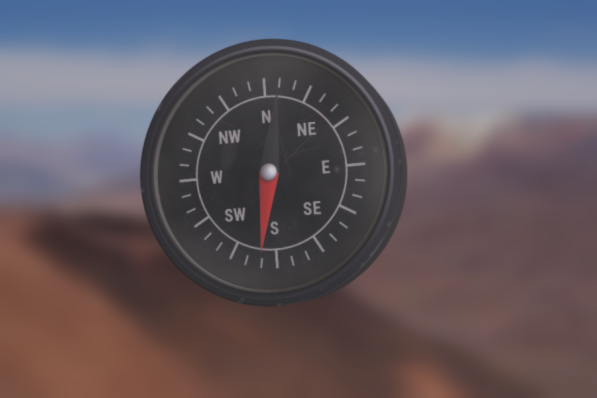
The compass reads 190 °
